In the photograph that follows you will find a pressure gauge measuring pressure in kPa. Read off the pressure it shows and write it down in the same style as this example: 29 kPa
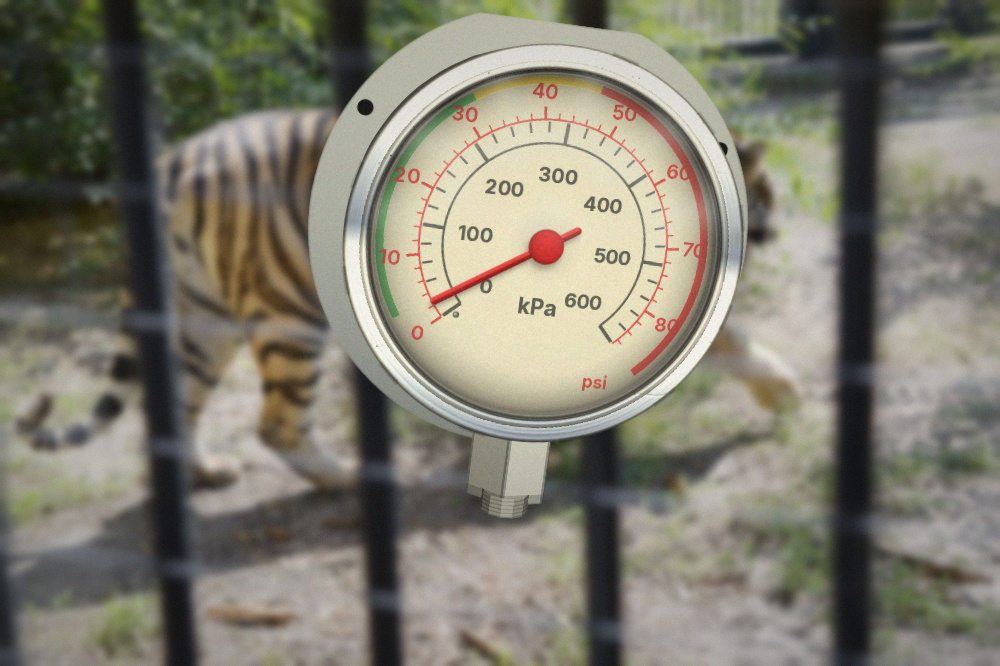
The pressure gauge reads 20 kPa
